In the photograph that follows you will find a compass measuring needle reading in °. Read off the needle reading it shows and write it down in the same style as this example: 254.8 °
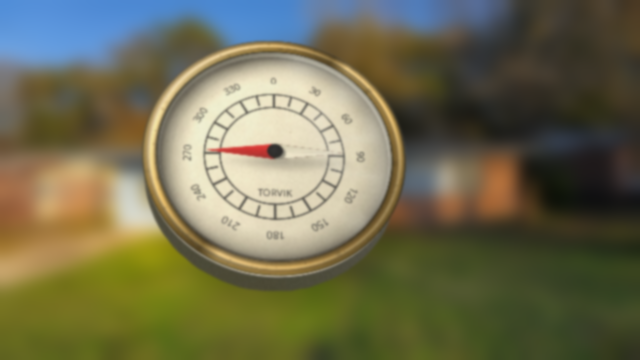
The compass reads 270 °
